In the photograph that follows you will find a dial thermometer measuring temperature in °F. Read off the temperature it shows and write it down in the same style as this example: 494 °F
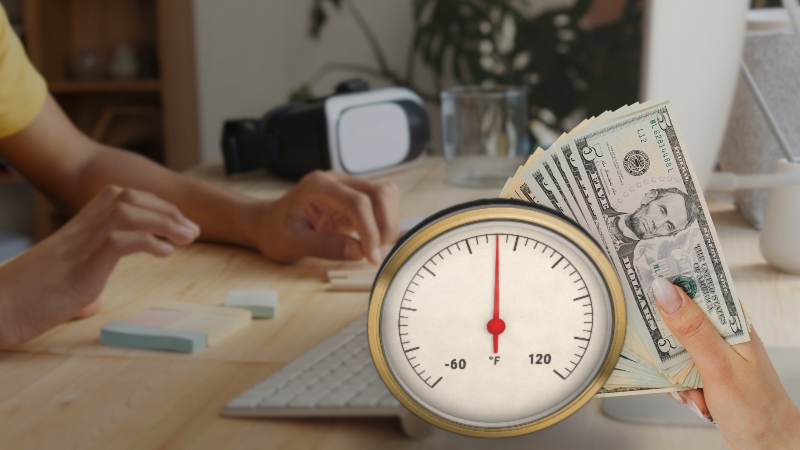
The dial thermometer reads 32 °F
